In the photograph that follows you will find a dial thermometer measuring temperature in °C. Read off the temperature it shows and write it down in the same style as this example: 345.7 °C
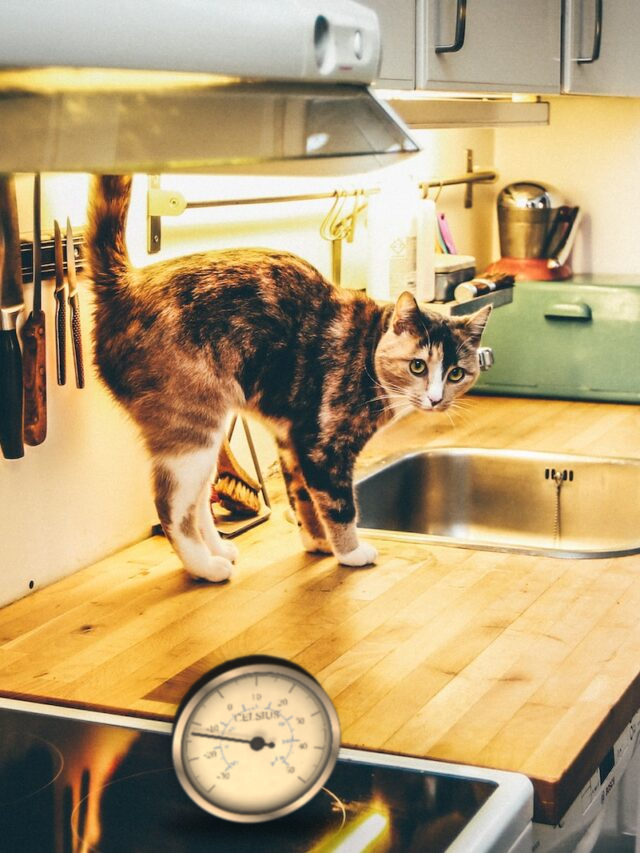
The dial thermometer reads -12.5 °C
